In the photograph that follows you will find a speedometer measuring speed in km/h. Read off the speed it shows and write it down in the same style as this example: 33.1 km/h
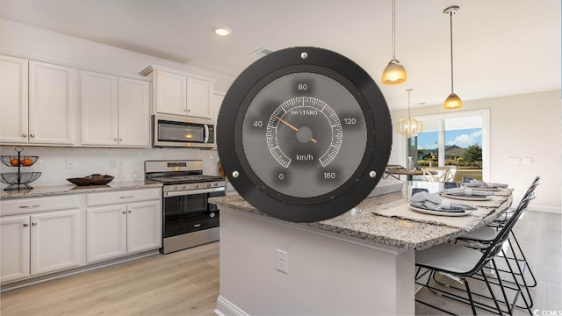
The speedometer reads 50 km/h
